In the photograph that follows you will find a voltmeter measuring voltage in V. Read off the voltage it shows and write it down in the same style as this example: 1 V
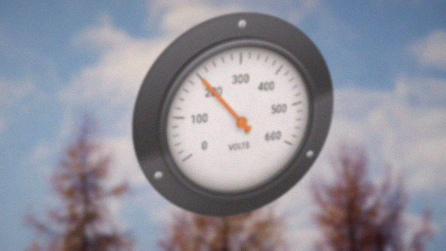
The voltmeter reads 200 V
